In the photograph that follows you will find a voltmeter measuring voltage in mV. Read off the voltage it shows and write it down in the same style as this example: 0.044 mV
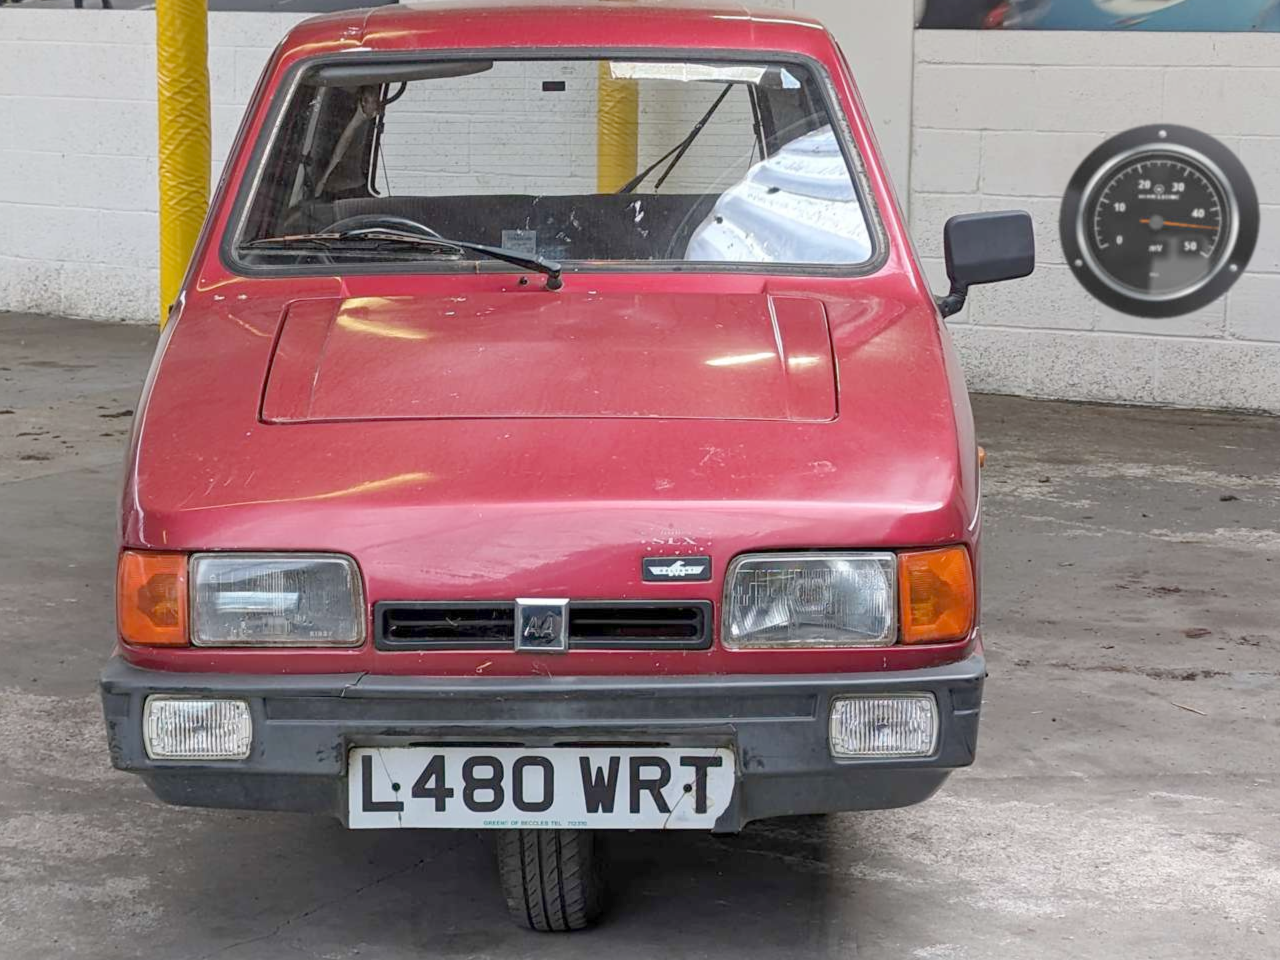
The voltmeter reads 44 mV
